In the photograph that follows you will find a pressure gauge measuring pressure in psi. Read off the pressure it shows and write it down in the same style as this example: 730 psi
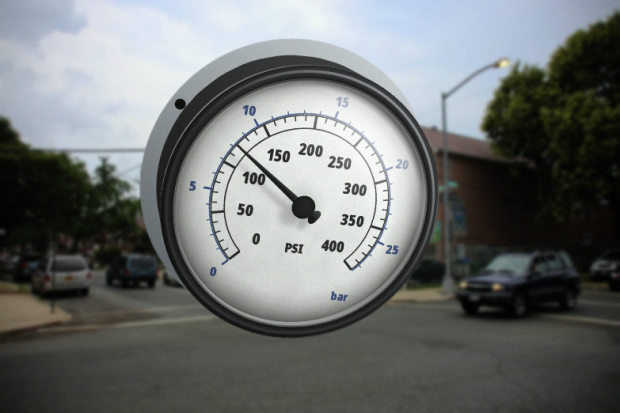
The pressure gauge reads 120 psi
